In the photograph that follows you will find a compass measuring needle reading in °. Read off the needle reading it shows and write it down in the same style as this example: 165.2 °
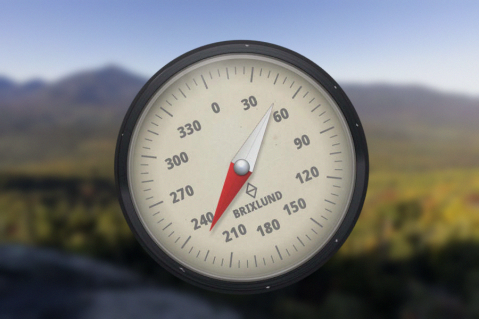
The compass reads 230 °
